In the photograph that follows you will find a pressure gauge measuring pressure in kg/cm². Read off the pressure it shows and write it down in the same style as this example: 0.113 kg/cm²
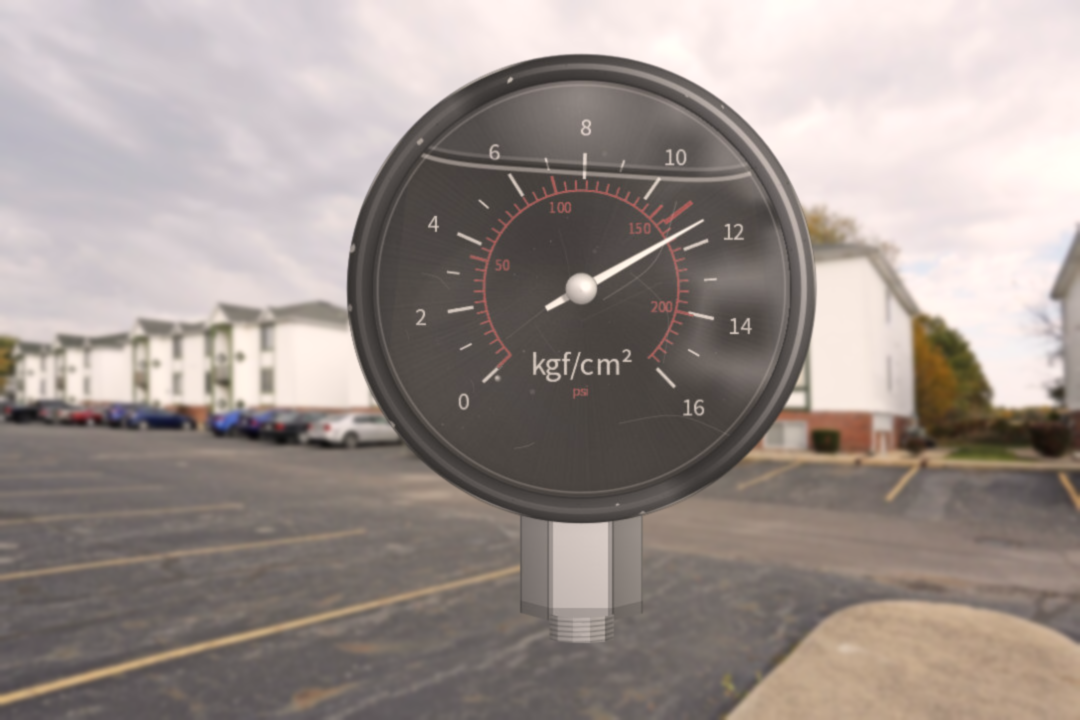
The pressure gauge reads 11.5 kg/cm²
